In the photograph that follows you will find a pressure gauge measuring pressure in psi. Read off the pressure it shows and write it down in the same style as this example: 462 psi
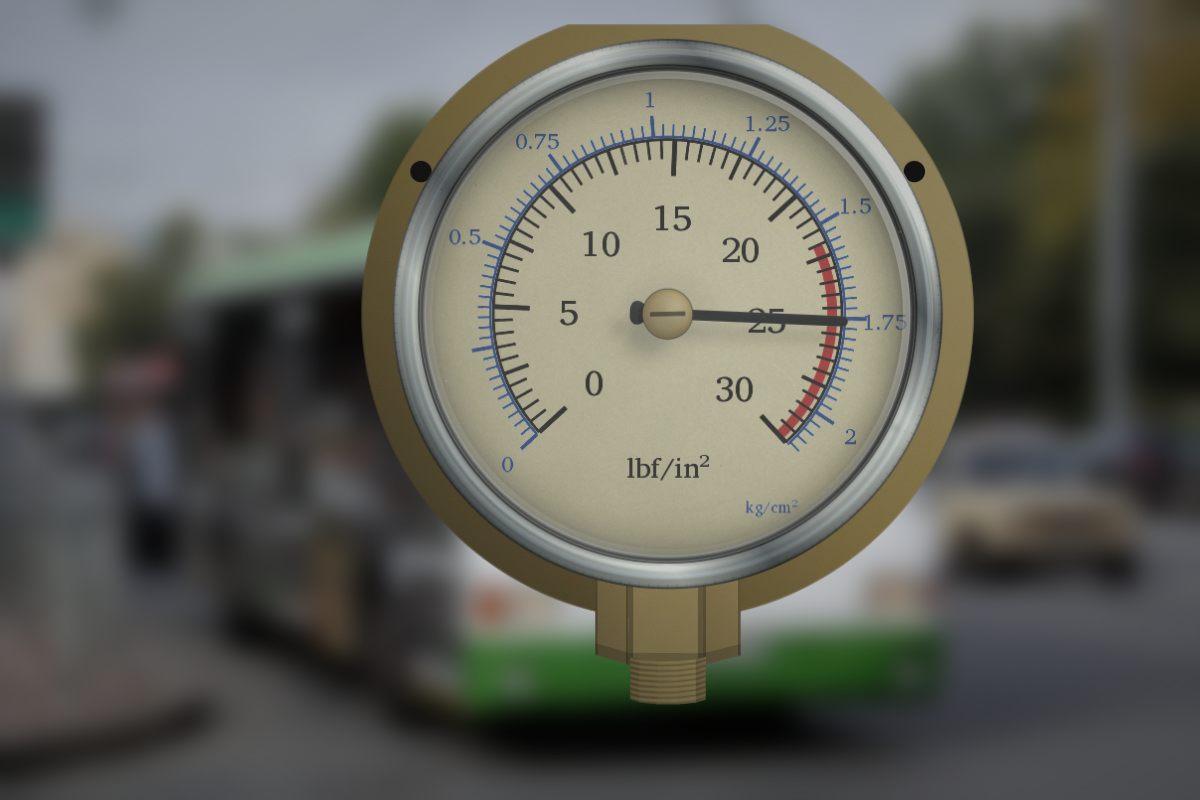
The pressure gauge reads 25 psi
